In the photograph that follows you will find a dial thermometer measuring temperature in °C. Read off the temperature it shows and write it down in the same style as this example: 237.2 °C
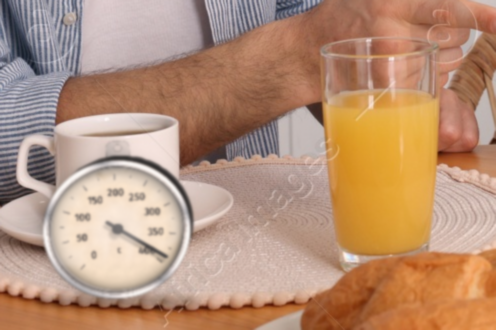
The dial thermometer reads 387.5 °C
